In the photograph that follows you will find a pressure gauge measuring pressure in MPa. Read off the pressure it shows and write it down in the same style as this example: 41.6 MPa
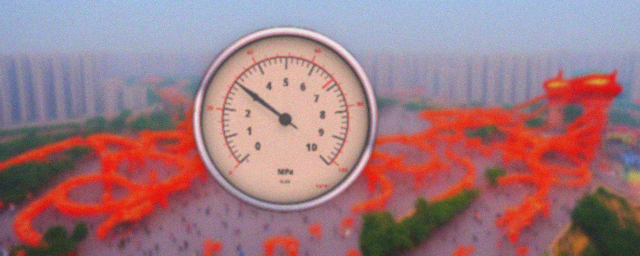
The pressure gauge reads 3 MPa
